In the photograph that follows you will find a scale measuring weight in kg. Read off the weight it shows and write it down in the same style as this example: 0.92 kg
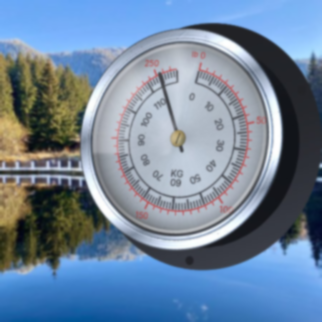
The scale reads 115 kg
